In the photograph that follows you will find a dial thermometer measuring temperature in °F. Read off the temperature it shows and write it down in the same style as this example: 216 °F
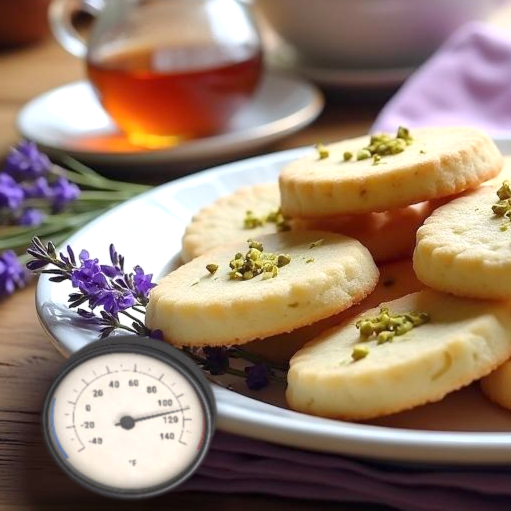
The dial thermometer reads 110 °F
